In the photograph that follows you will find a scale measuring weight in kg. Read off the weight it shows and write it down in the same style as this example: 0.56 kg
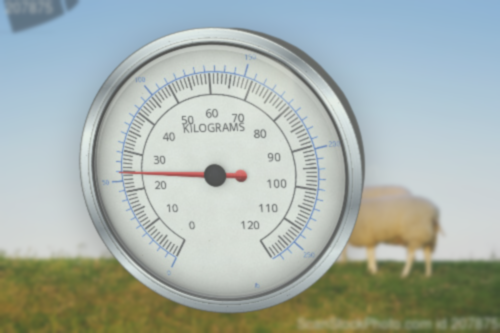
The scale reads 25 kg
